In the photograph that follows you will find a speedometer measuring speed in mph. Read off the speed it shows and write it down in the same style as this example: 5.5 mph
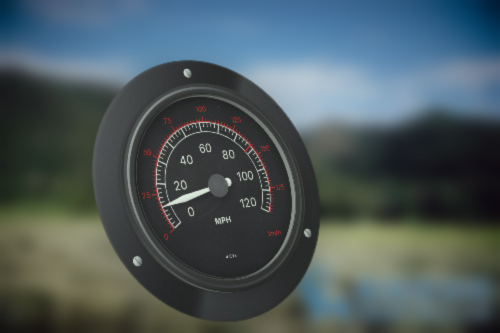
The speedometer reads 10 mph
